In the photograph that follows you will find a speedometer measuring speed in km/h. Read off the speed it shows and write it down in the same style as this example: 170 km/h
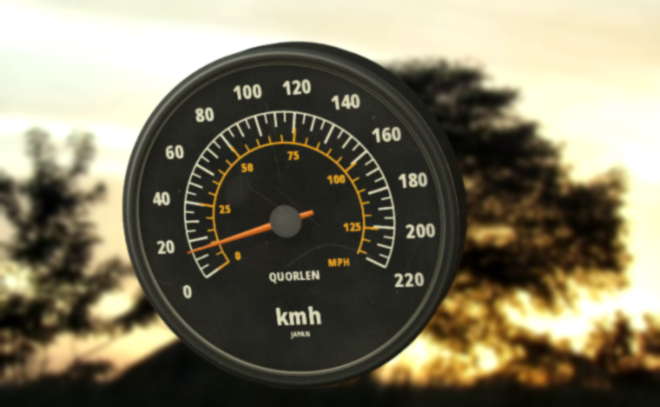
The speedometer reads 15 km/h
